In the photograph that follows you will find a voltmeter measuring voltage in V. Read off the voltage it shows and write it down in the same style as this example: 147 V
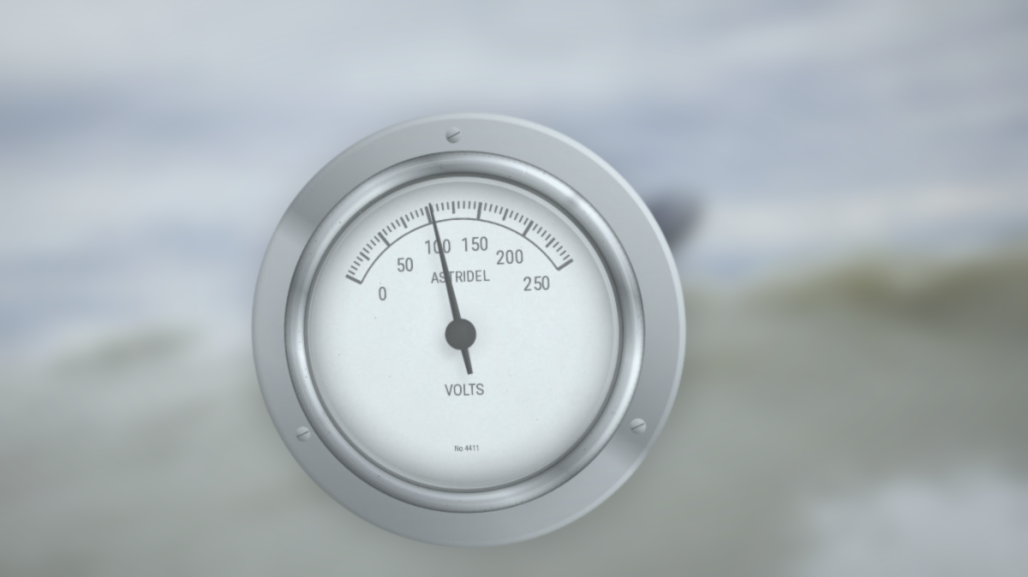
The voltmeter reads 105 V
